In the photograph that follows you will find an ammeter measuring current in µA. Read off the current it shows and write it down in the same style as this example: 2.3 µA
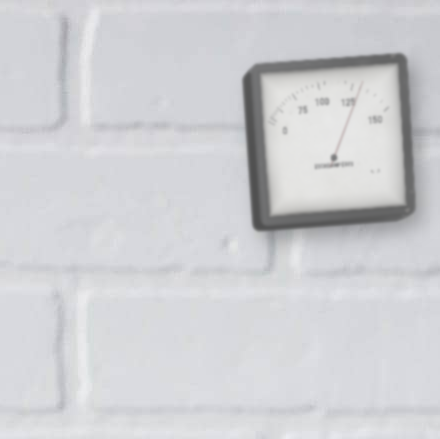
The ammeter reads 130 µA
